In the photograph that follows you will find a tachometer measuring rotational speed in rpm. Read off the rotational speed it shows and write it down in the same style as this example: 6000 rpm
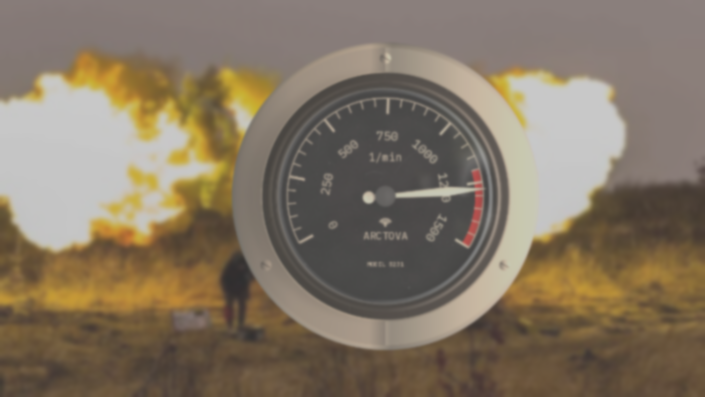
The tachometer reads 1275 rpm
